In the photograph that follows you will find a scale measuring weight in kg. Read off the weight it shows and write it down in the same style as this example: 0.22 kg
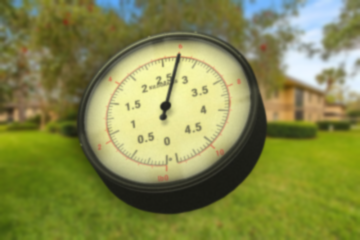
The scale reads 2.75 kg
